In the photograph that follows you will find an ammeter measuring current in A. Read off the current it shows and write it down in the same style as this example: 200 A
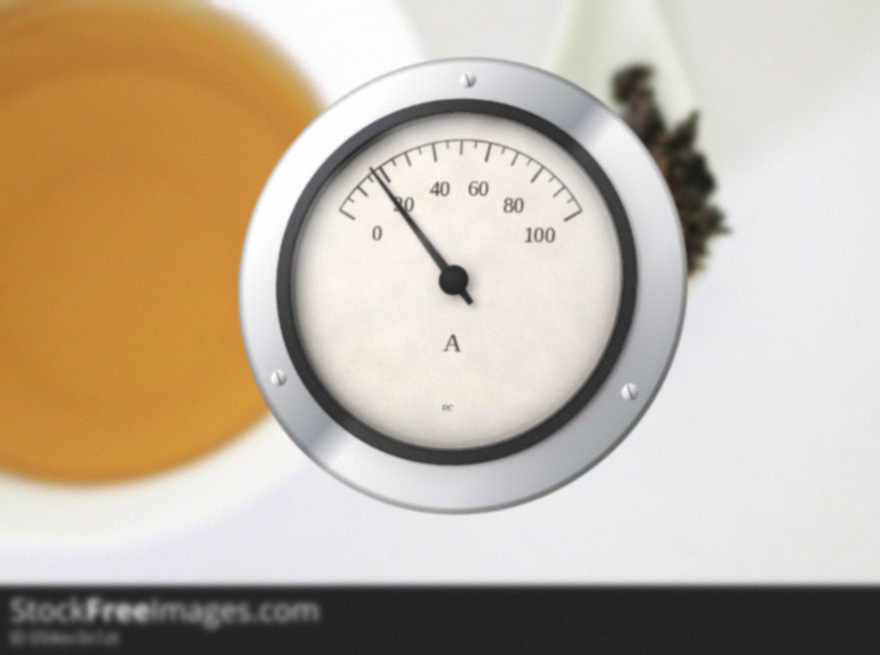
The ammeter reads 17.5 A
